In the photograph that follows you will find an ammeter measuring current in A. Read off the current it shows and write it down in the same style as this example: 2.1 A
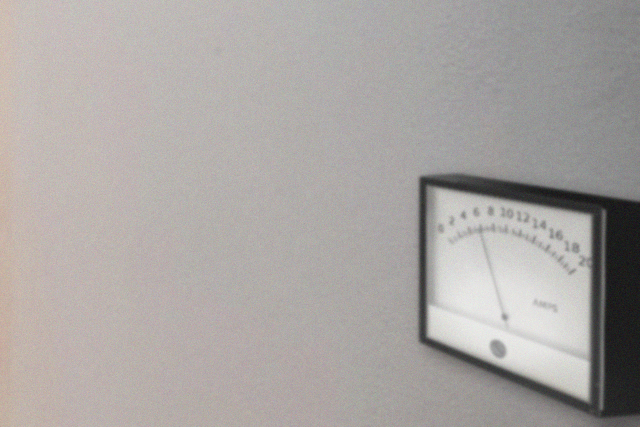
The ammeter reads 6 A
